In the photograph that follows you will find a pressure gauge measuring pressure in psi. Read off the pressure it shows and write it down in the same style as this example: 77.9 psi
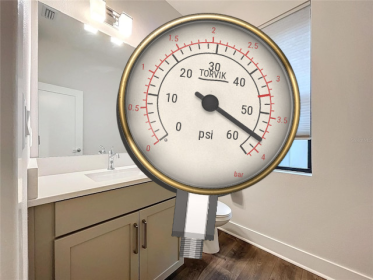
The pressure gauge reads 56 psi
